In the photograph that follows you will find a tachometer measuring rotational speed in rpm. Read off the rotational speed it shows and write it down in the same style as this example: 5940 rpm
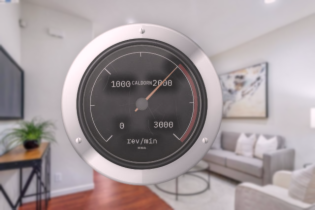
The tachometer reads 2000 rpm
